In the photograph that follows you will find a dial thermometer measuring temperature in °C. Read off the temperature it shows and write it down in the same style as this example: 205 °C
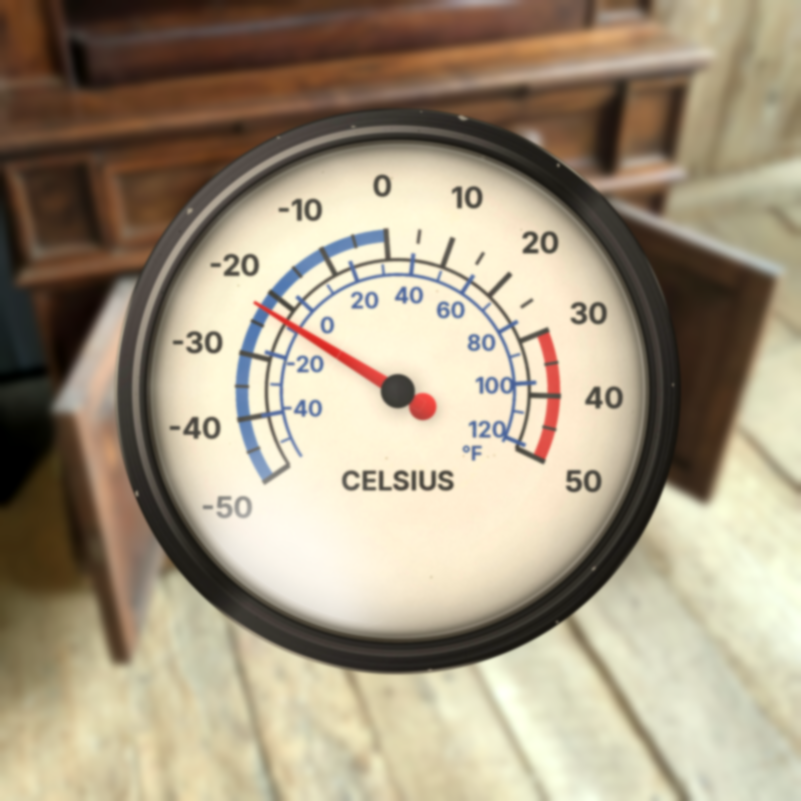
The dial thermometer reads -22.5 °C
